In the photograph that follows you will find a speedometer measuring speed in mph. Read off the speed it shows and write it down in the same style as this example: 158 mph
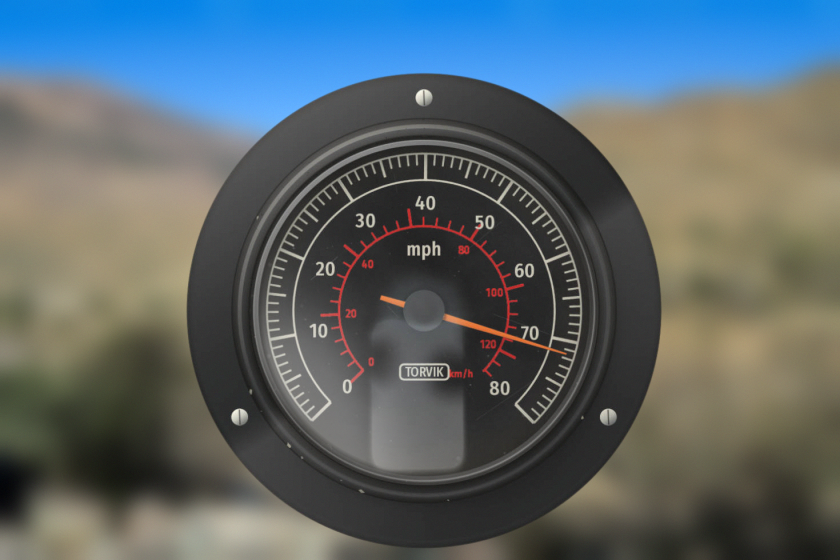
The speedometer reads 71.5 mph
